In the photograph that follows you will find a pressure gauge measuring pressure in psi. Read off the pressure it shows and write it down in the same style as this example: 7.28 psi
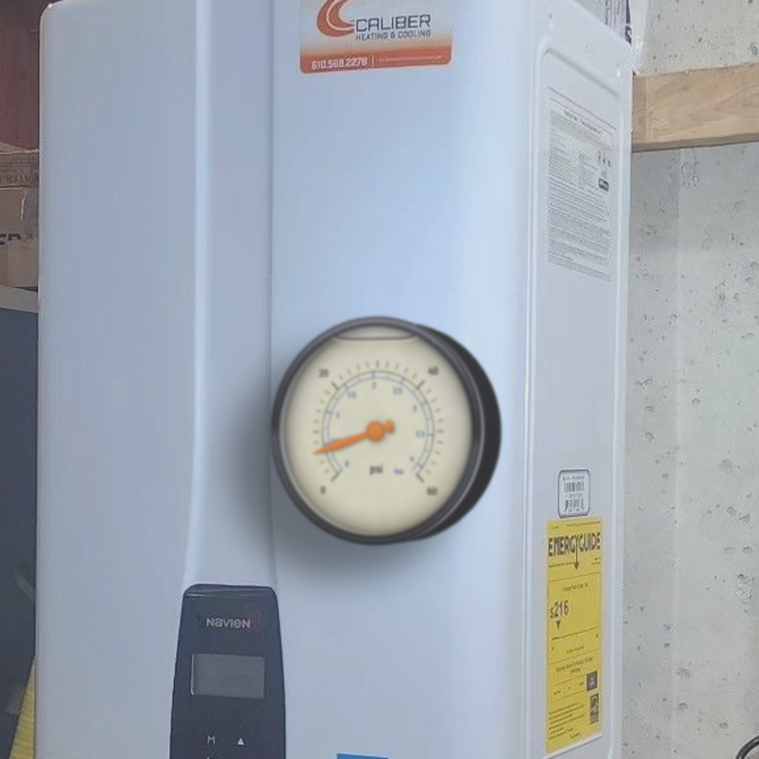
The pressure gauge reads 6 psi
